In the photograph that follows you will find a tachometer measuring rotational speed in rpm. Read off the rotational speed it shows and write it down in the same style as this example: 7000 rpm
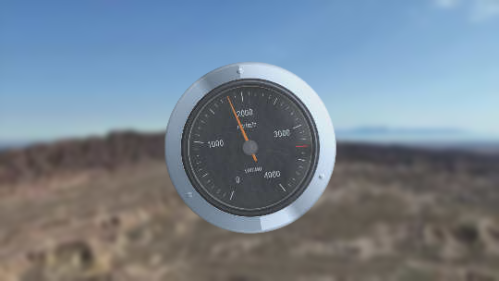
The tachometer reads 1800 rpm
